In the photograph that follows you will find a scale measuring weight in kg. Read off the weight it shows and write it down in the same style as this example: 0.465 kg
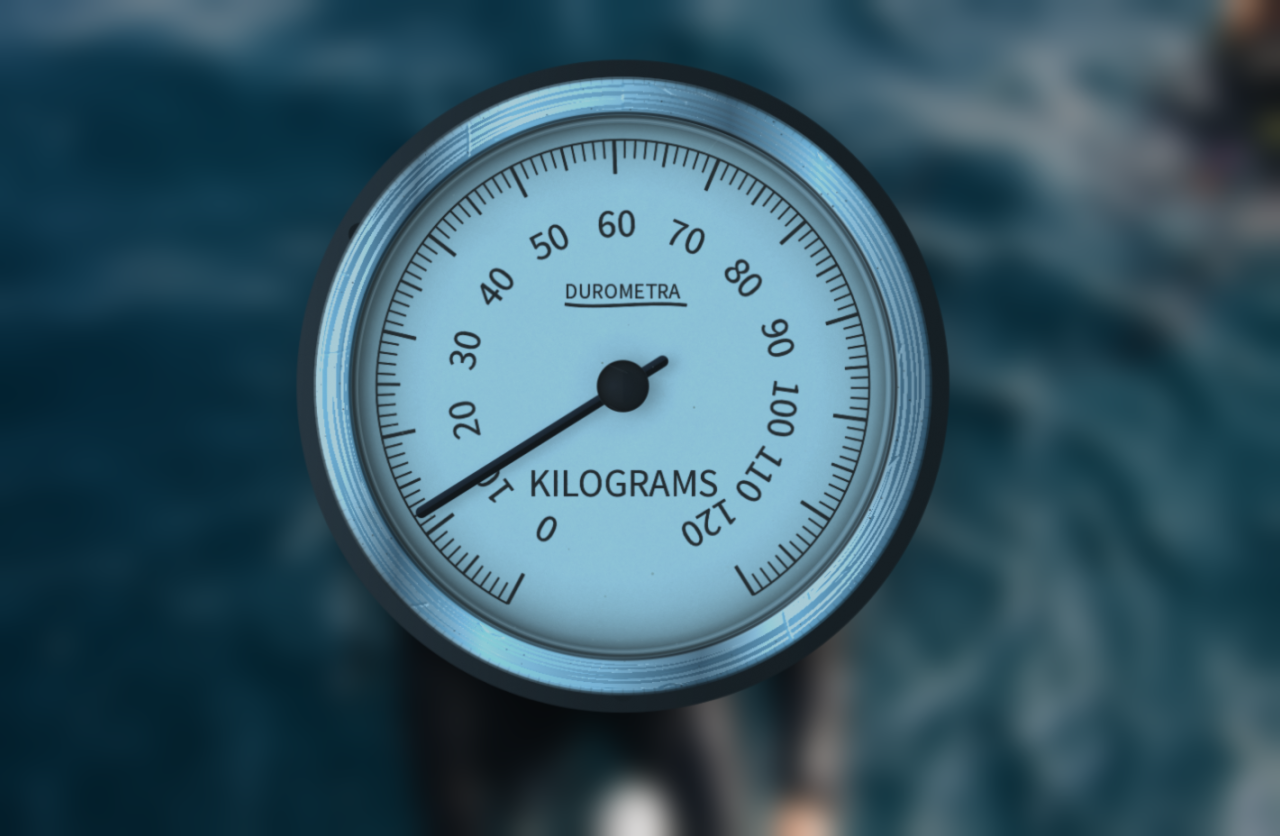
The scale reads 12 kg
